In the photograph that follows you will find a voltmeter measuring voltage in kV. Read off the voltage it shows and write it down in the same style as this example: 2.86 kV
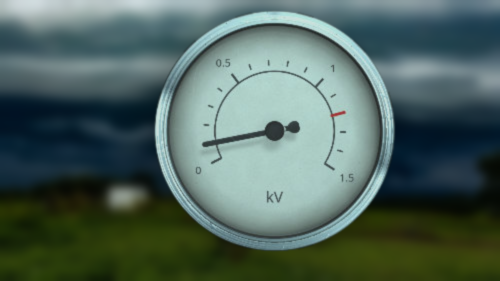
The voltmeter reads 0.1 kV
